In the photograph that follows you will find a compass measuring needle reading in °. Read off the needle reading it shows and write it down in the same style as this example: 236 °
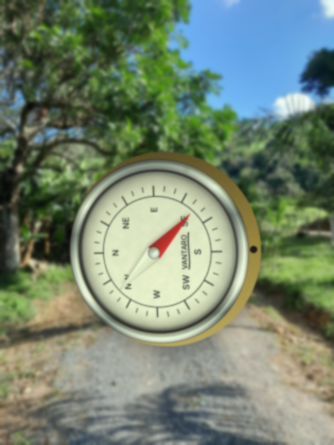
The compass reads 135 °
